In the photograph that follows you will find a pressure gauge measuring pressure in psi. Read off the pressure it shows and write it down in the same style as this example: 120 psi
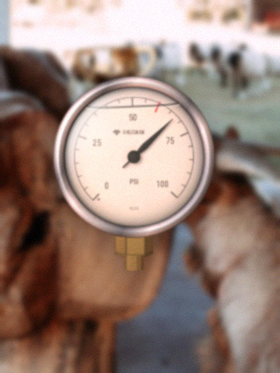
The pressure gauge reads 67.5 psi
